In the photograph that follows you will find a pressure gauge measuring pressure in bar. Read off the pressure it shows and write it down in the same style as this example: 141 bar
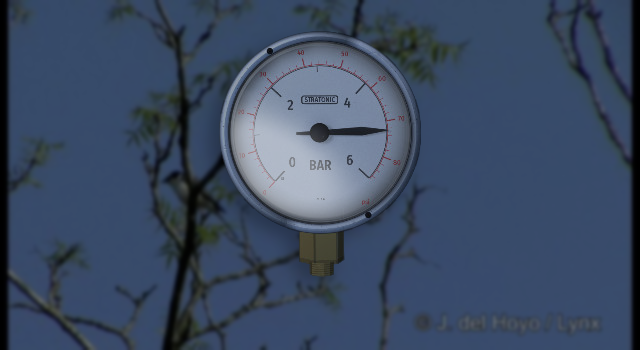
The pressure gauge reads 5 bar
